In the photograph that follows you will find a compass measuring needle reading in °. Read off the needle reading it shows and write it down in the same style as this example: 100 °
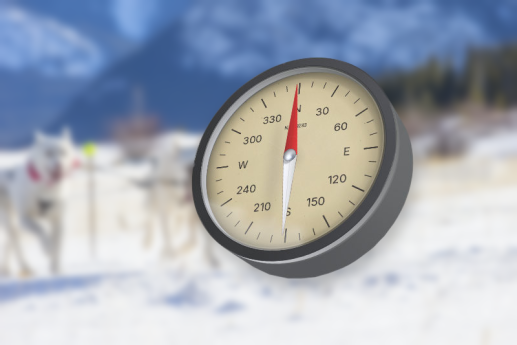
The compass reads 0 °
